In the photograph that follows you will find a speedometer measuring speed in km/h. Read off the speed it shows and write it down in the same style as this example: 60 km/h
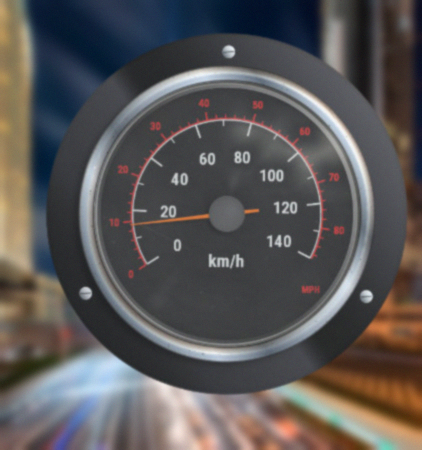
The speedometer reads 15 km/h
